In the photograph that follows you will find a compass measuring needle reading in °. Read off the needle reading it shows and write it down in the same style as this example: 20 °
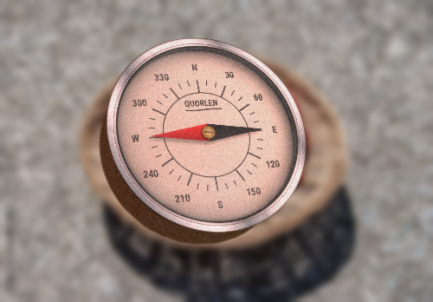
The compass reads 270 °
